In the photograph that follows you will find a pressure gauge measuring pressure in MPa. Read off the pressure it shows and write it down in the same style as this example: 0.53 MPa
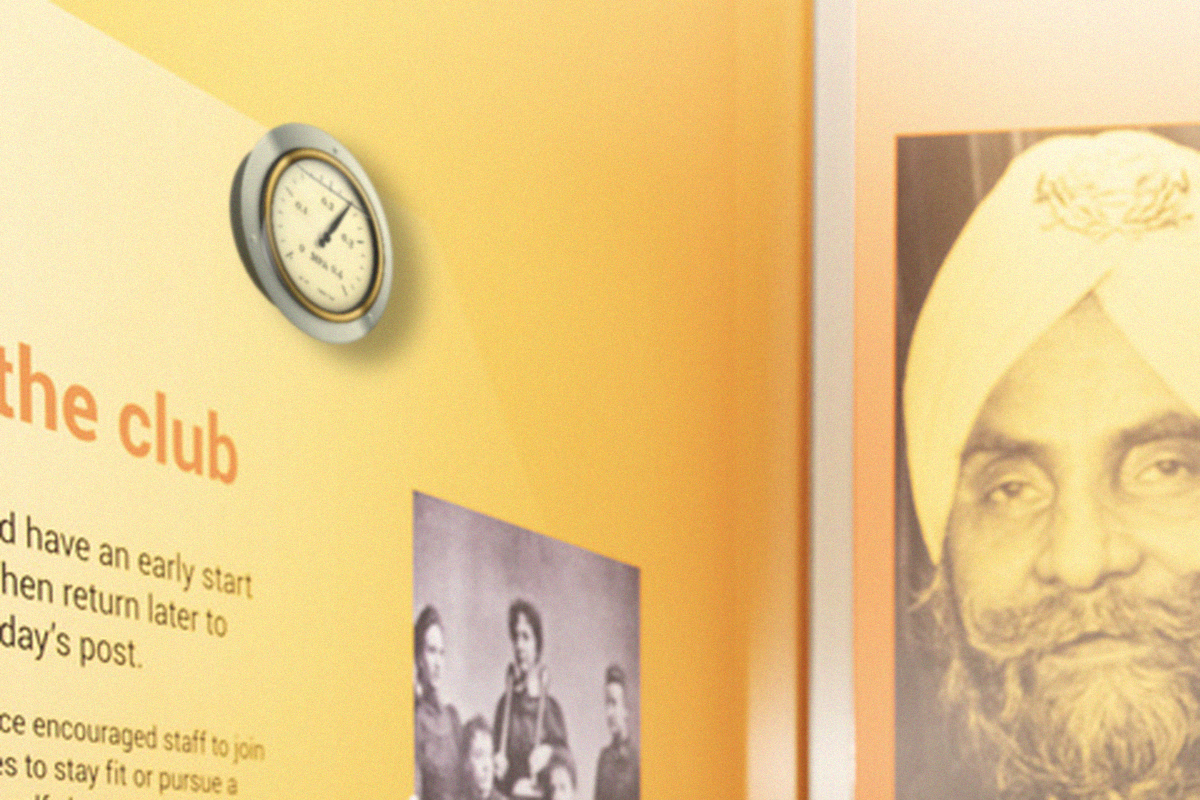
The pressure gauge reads 0.24 MPa
